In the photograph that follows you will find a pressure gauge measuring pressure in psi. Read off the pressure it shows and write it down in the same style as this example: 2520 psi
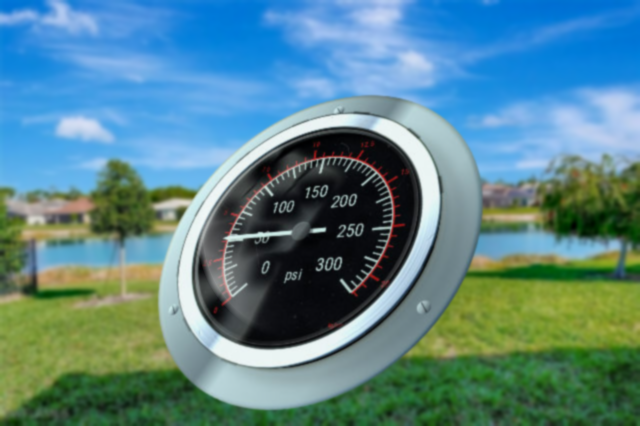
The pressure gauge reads 50 psi
